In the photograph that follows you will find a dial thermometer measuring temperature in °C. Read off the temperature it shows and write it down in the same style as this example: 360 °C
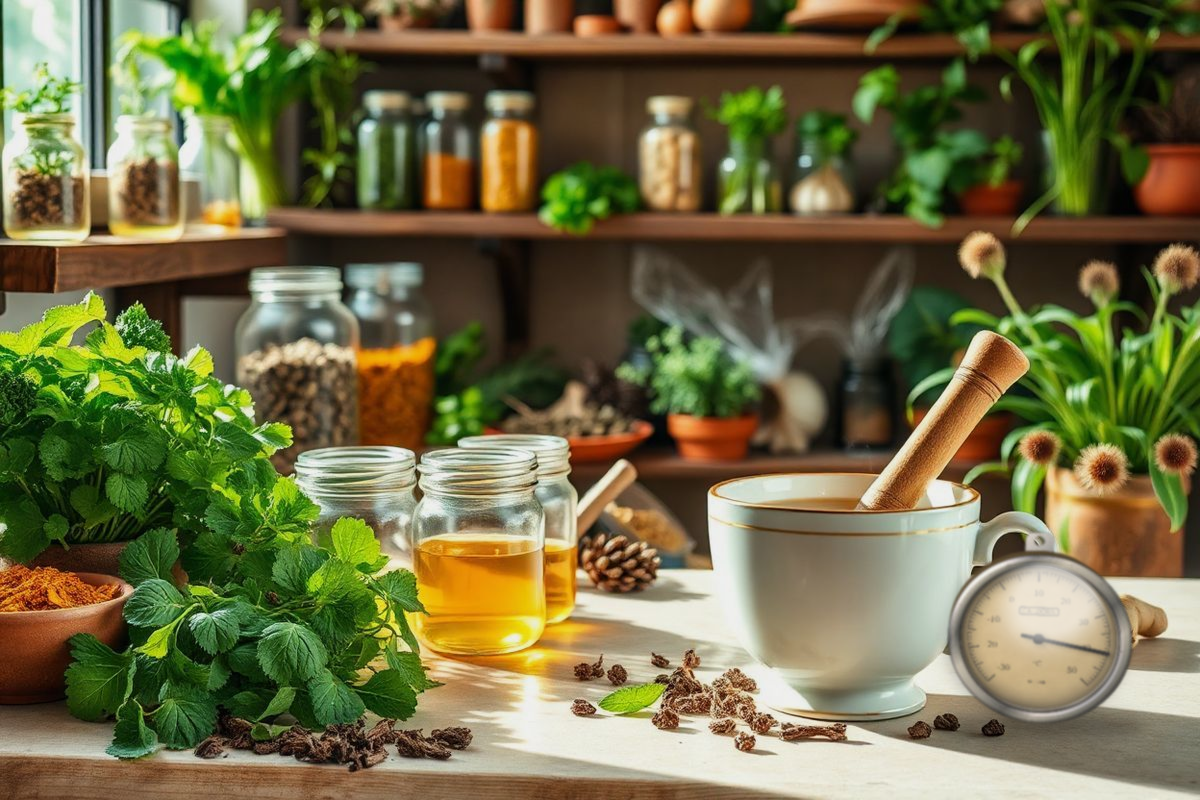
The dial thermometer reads 40 °C
